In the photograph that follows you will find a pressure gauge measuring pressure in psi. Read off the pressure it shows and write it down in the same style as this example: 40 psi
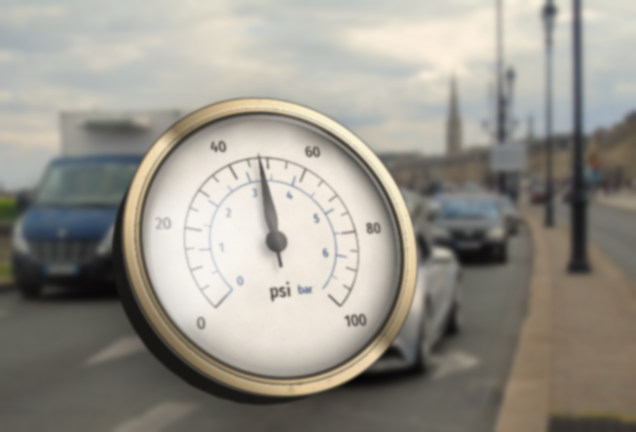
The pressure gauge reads 47.5 psi
